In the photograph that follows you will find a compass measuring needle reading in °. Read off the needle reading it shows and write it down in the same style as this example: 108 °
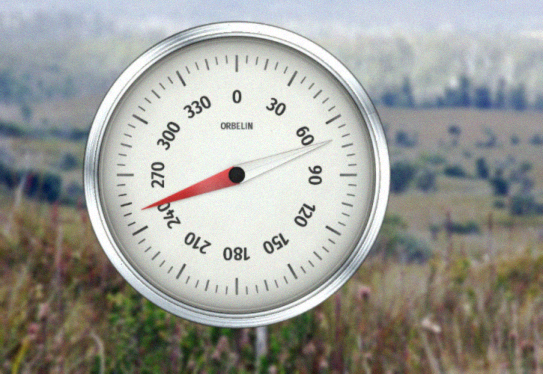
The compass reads 250 °
